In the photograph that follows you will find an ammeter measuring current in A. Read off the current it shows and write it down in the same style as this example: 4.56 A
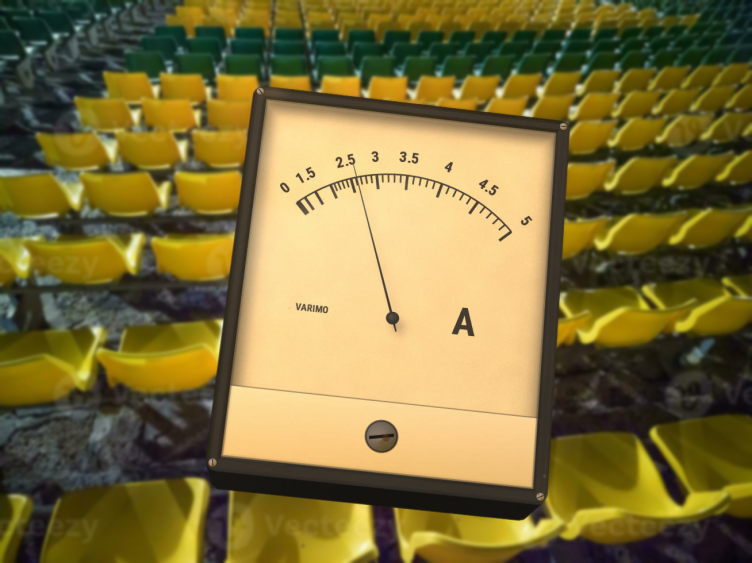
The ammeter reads 2.6 A
